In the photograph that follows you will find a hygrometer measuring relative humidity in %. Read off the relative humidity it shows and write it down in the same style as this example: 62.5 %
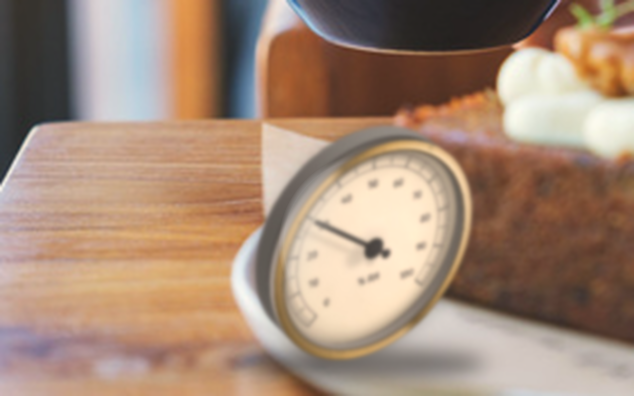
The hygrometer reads 30 %
